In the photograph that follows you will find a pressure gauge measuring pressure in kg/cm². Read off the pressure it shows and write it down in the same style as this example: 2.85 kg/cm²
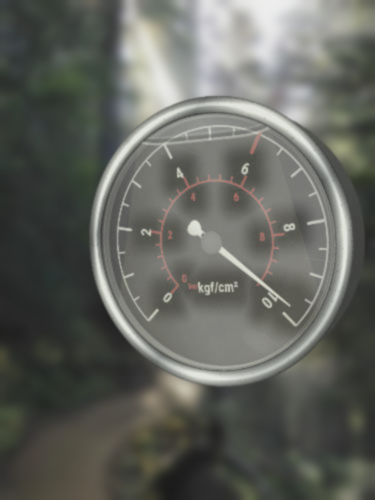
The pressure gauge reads 9.75 kg/cm²
